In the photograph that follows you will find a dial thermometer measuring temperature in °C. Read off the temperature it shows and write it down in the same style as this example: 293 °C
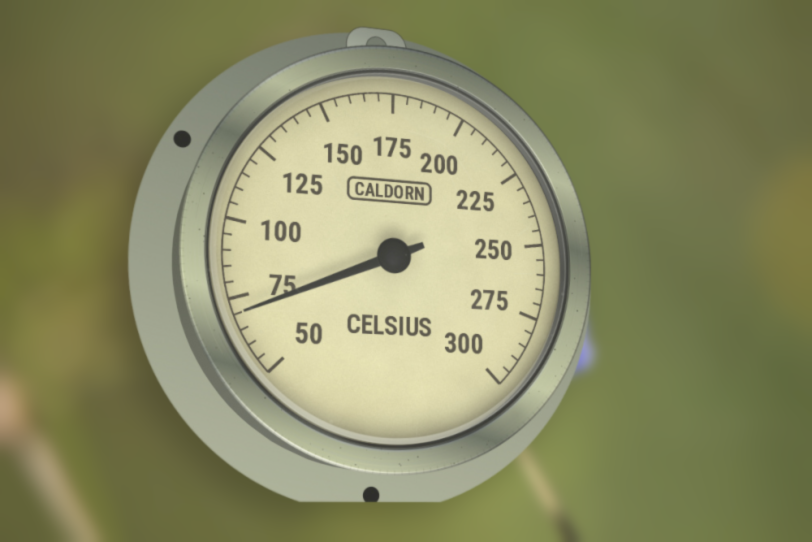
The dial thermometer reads 70 °C
